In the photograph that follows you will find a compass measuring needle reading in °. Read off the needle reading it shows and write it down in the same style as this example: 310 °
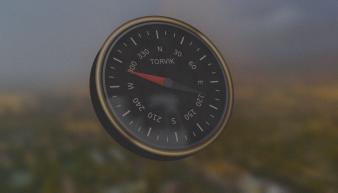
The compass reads 290 °
